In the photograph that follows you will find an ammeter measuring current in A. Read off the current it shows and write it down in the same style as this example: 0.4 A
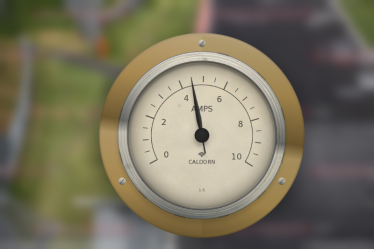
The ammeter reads 4.5 A
